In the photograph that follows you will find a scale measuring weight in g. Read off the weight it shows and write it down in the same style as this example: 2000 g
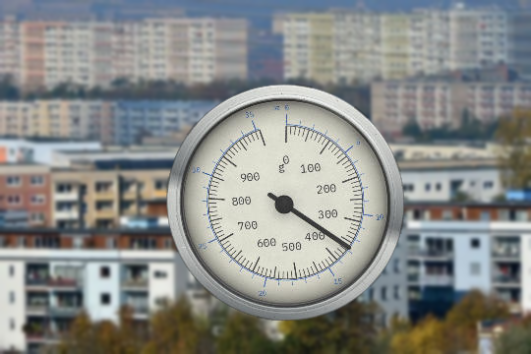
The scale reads 360 g
